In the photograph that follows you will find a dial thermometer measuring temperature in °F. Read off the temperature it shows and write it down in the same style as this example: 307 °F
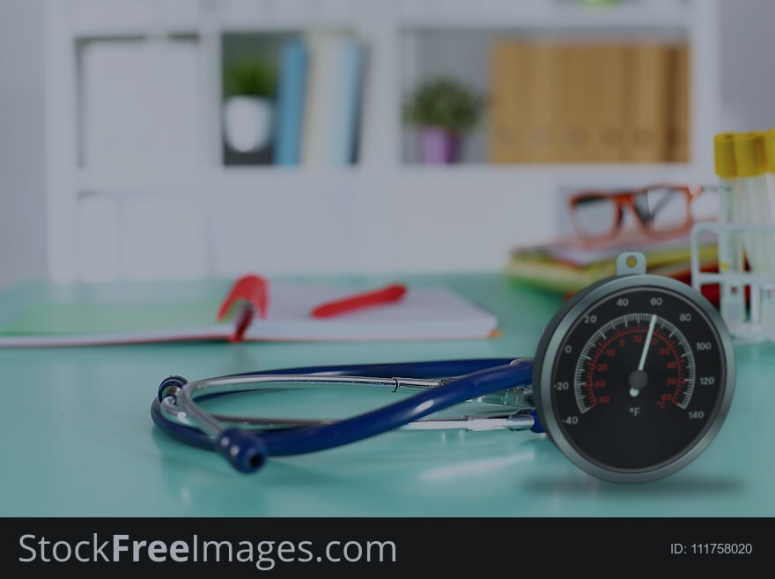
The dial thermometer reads 60 °F
